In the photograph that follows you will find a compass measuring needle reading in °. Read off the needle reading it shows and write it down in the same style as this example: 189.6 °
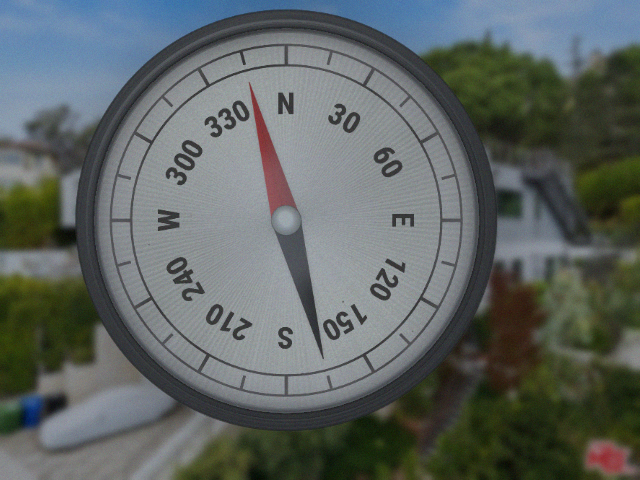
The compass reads 345 °
